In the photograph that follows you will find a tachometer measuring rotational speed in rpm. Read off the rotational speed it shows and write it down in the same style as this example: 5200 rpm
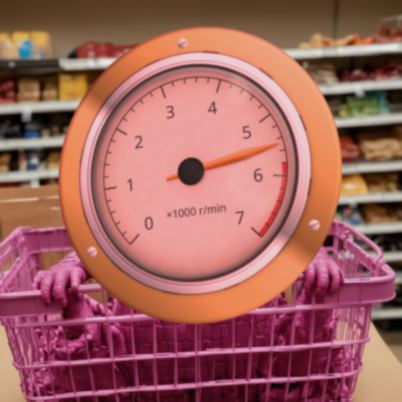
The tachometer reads 5500 rpm
